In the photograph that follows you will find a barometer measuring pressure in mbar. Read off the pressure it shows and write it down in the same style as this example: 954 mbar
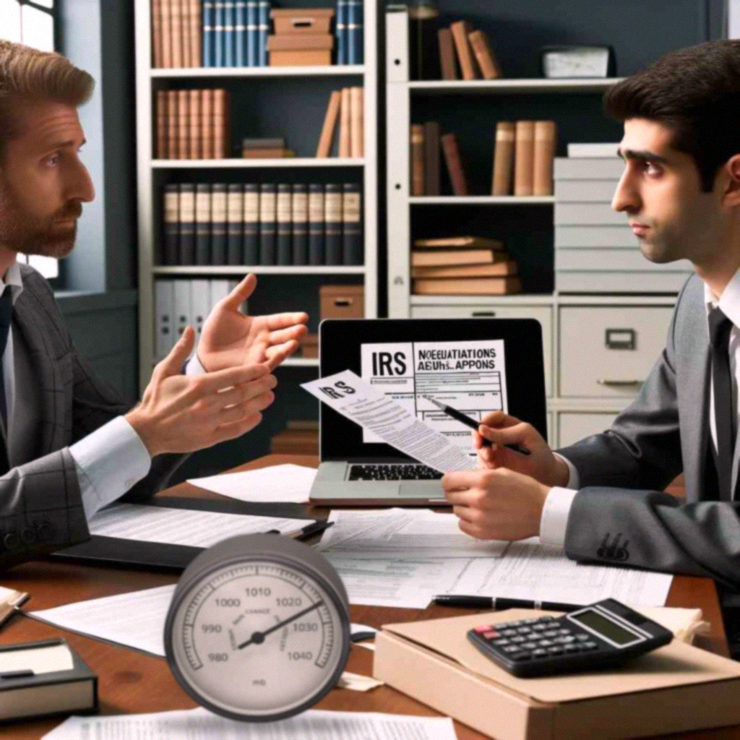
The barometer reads 1025 mbar
